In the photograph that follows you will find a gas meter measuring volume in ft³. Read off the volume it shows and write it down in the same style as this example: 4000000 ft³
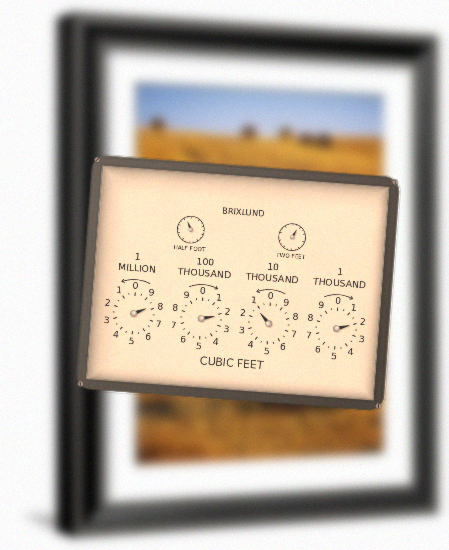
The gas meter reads 821200 ft³
